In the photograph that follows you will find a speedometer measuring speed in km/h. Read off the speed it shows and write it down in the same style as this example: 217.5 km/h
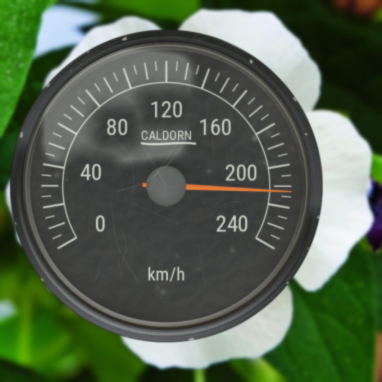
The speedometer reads 212.5 km/h
